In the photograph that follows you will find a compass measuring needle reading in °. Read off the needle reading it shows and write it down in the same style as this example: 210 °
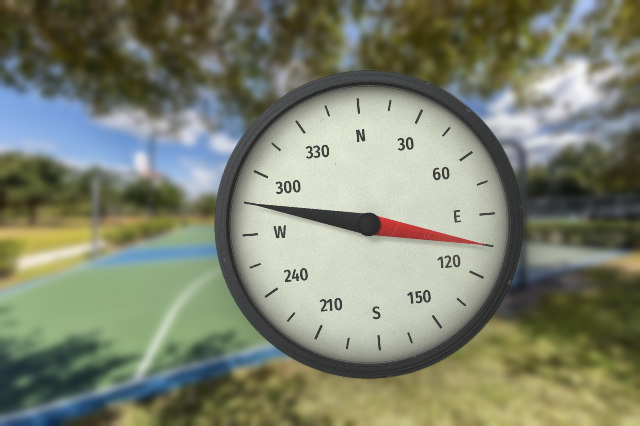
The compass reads 105 °
